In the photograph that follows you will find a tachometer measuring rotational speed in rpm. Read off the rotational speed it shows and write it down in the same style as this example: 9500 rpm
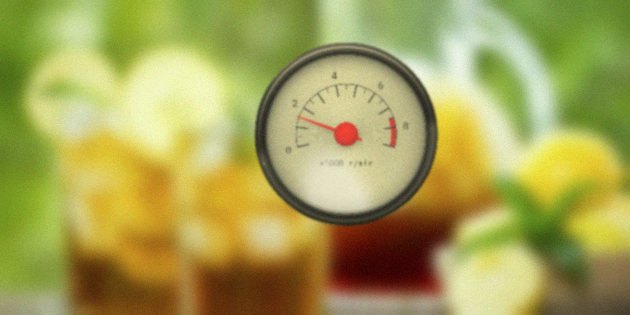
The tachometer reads 1500 rpm
